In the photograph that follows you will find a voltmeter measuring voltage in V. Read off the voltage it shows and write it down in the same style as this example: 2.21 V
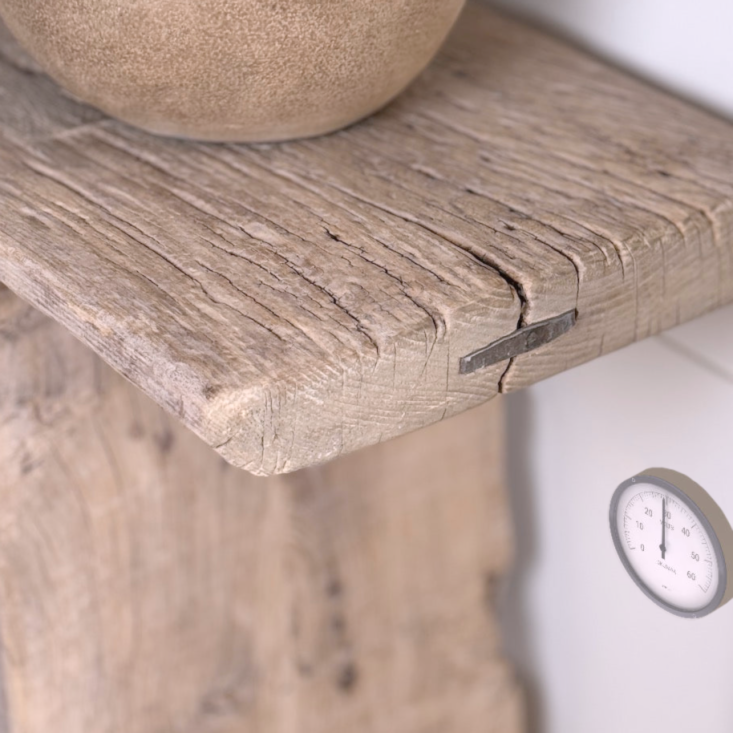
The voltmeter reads 30 V
